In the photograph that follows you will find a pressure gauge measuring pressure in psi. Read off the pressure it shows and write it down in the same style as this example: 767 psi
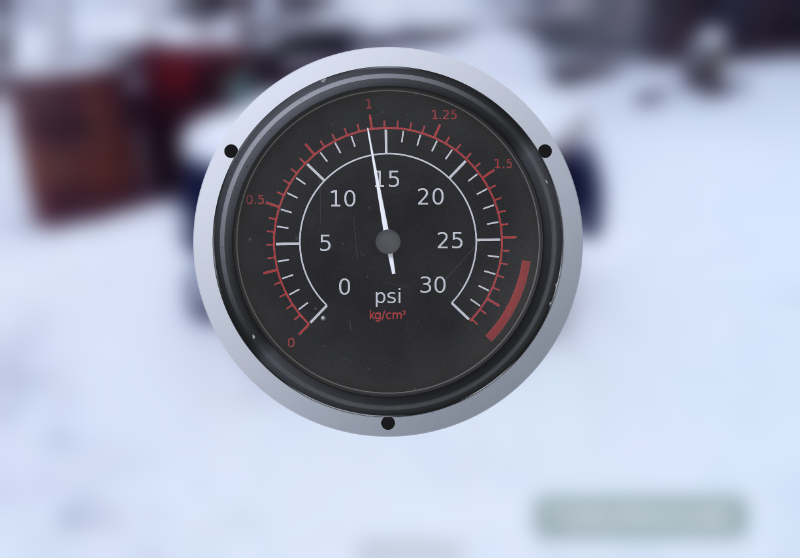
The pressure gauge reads 14 psi
